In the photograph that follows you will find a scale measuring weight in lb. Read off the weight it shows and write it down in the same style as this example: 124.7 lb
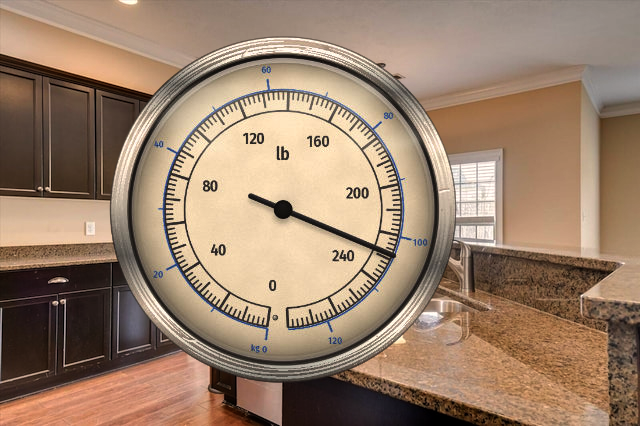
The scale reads 228 lb
